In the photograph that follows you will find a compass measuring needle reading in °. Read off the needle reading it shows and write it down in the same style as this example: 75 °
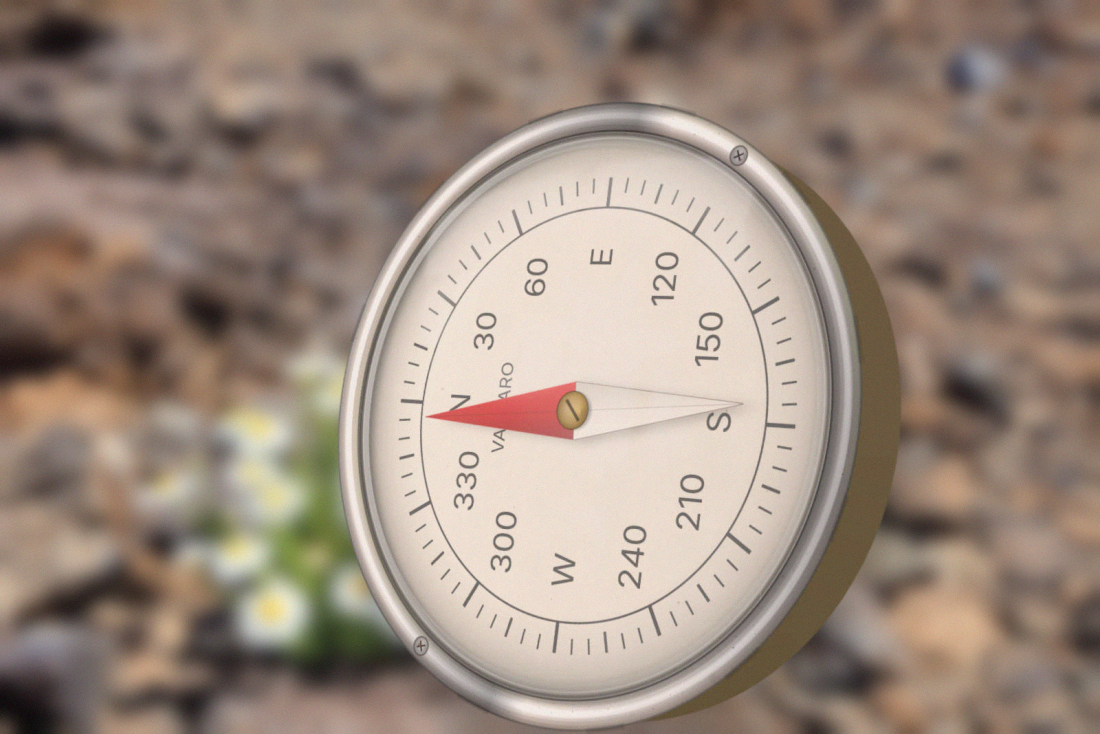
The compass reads 355 °
